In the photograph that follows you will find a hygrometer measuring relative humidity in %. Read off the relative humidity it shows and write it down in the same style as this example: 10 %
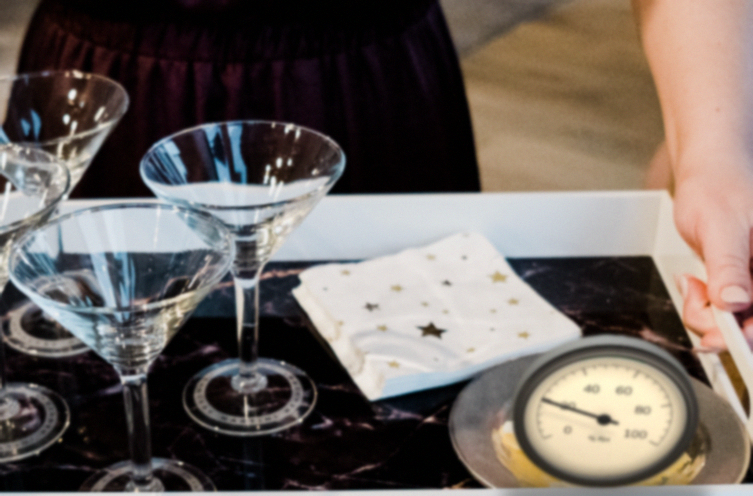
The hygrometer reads 20 %
